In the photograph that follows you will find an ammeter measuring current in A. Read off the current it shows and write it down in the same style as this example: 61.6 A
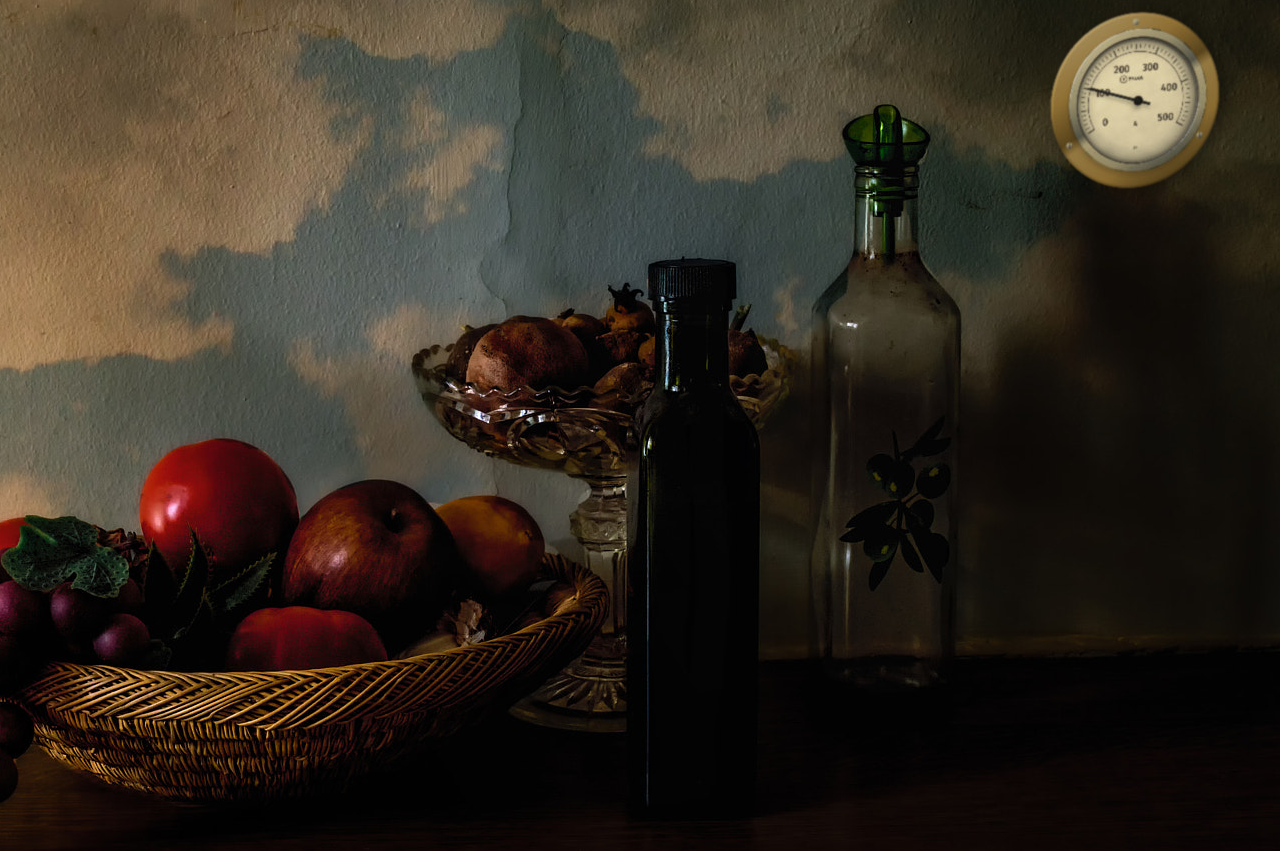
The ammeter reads 100 A
